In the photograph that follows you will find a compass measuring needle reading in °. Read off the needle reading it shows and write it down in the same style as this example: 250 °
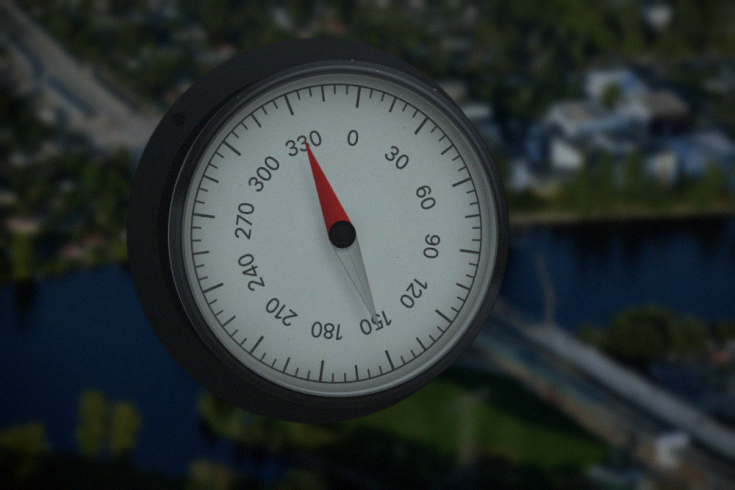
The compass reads 330 °
